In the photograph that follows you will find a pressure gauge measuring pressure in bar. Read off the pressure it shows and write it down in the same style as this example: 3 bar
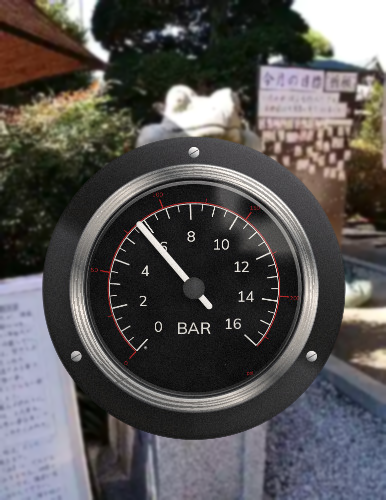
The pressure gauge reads 5.75 bar
